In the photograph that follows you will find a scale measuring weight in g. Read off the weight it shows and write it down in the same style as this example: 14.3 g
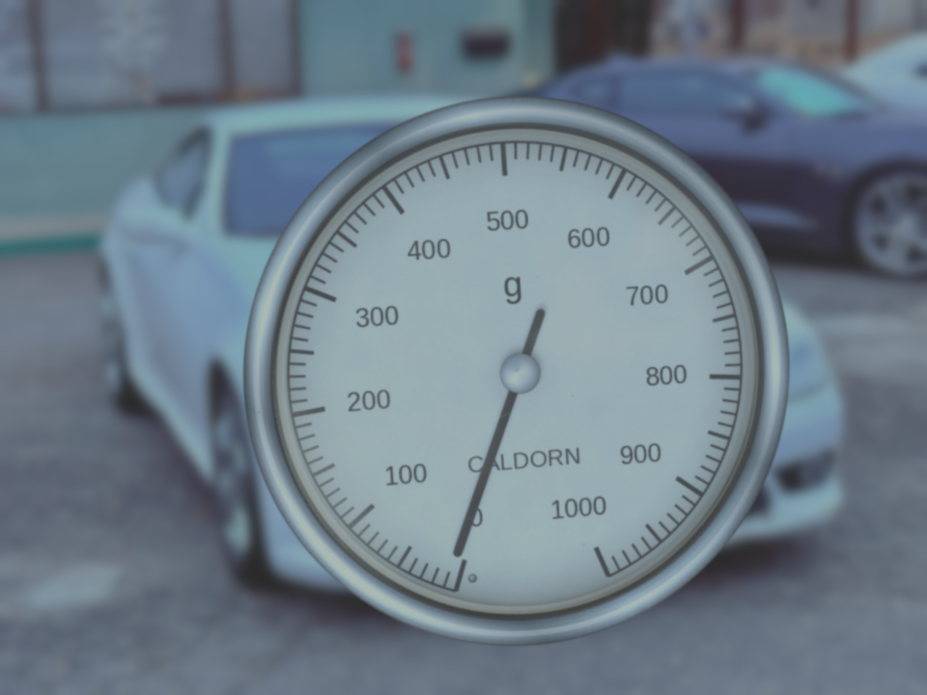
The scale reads 10 g
